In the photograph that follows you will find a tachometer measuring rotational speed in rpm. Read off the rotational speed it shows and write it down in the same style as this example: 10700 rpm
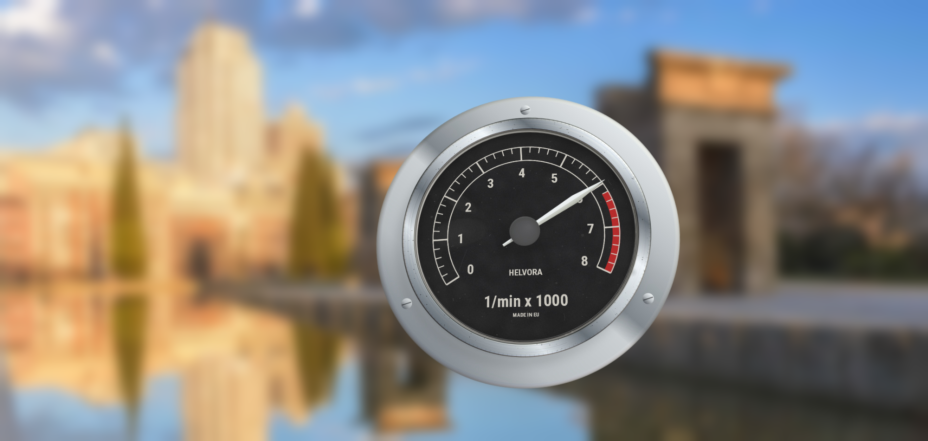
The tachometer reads 6000 rpm
